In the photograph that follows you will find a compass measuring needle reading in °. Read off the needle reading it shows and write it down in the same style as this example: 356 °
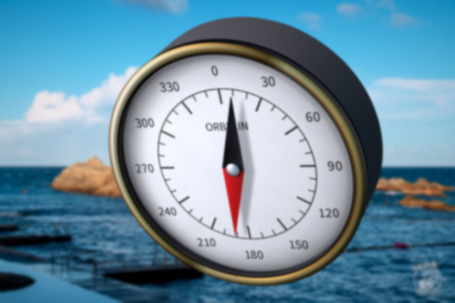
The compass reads 190 °
